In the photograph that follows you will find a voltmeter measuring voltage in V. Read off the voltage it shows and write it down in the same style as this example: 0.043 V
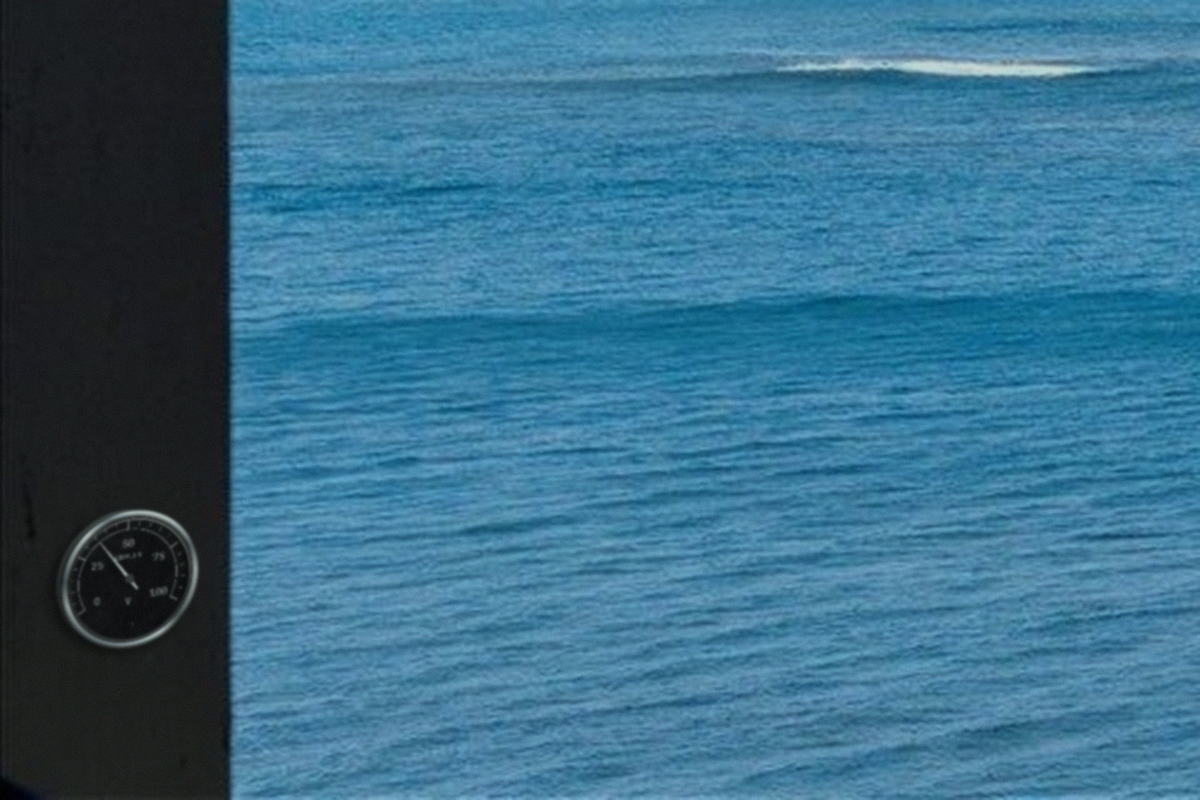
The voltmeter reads 35 V
